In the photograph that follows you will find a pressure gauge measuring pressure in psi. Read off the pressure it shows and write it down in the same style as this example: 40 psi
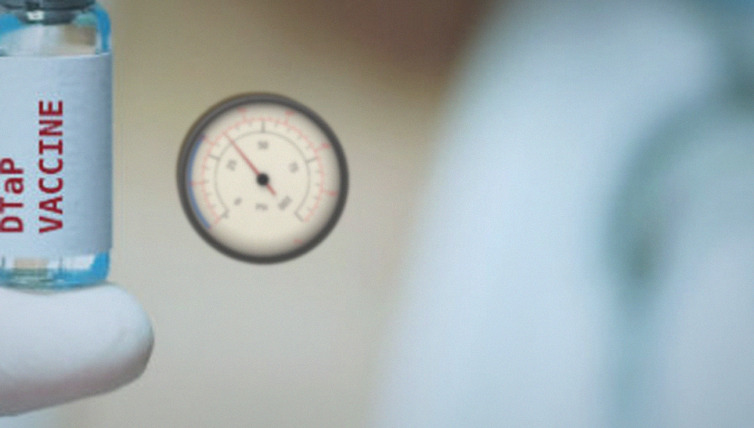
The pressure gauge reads 35 psi
